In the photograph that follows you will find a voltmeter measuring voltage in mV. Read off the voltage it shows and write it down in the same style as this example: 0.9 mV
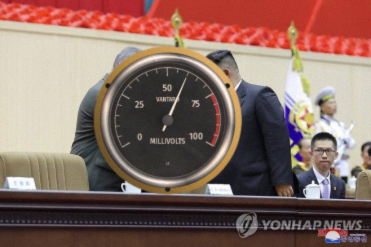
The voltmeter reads 60 mV
